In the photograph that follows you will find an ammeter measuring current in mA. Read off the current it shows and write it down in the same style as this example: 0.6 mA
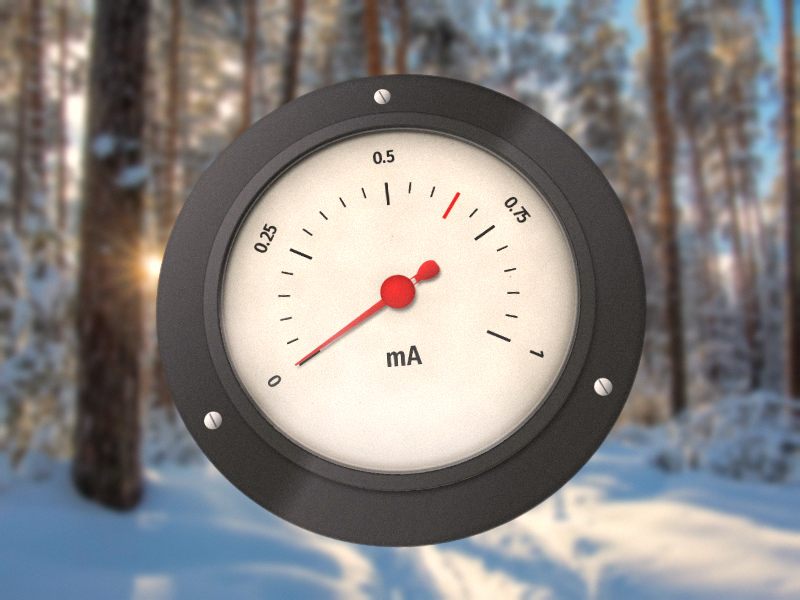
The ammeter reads 0 mA
